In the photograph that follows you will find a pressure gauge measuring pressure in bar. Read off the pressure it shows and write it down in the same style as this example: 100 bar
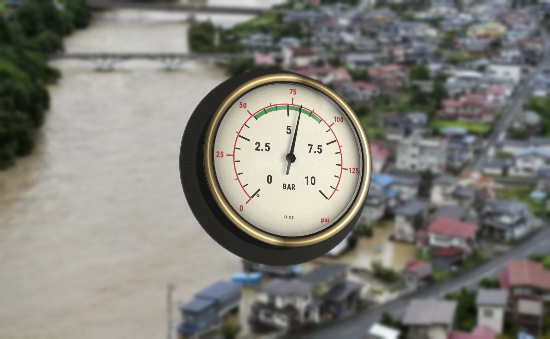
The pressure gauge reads 5.5 bar
